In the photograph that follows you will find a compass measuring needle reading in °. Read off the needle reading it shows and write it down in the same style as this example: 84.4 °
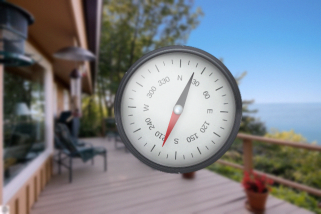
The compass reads 200 °
